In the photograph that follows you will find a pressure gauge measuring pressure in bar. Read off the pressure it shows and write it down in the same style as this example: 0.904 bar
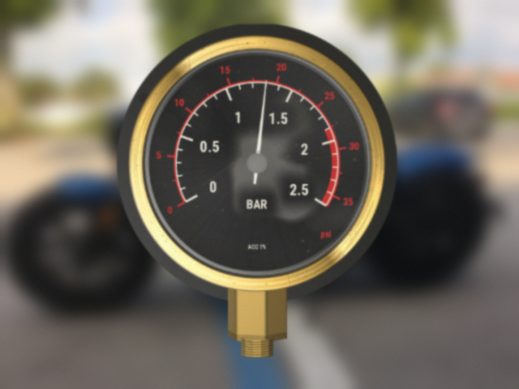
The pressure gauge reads 1.3 bar
